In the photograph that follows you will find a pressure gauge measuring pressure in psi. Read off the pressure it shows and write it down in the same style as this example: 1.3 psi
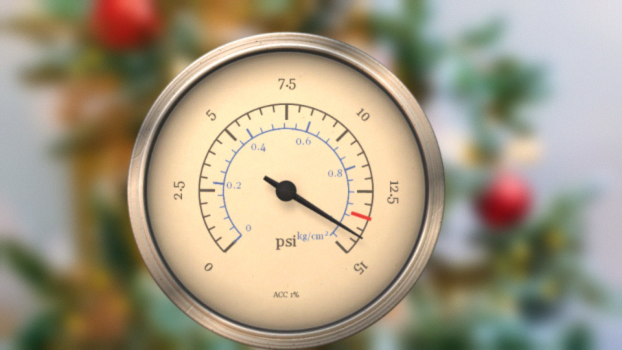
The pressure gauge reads 14.25 psi
